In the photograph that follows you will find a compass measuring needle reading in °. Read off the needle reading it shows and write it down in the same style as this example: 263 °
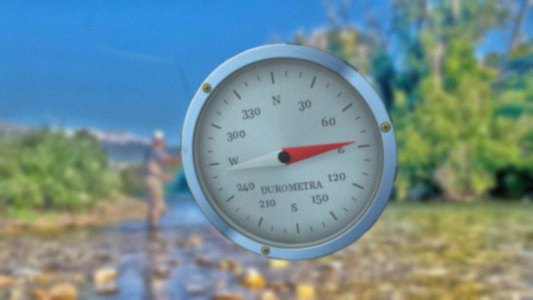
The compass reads 85 °
